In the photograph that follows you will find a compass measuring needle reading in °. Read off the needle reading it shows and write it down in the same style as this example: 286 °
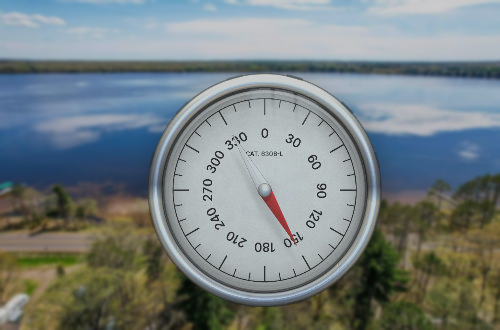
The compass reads 150 °
